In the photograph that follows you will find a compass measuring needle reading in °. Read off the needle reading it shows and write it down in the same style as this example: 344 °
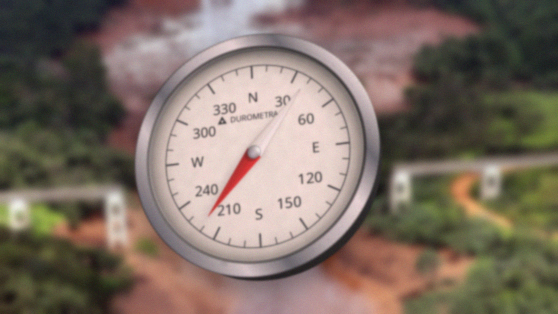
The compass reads 220 °
